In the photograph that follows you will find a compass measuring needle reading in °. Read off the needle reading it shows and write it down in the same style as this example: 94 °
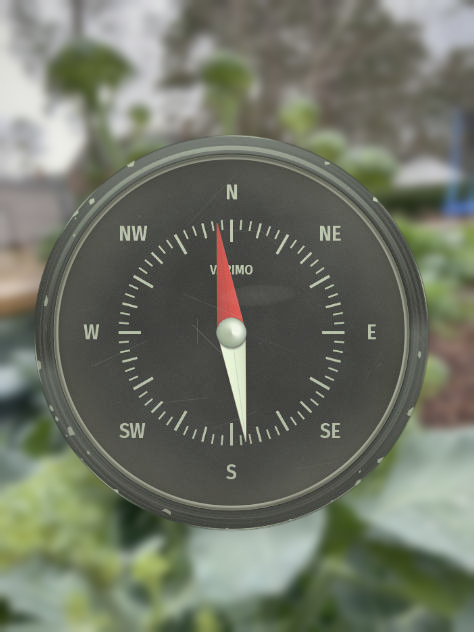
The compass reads 352.5 °
